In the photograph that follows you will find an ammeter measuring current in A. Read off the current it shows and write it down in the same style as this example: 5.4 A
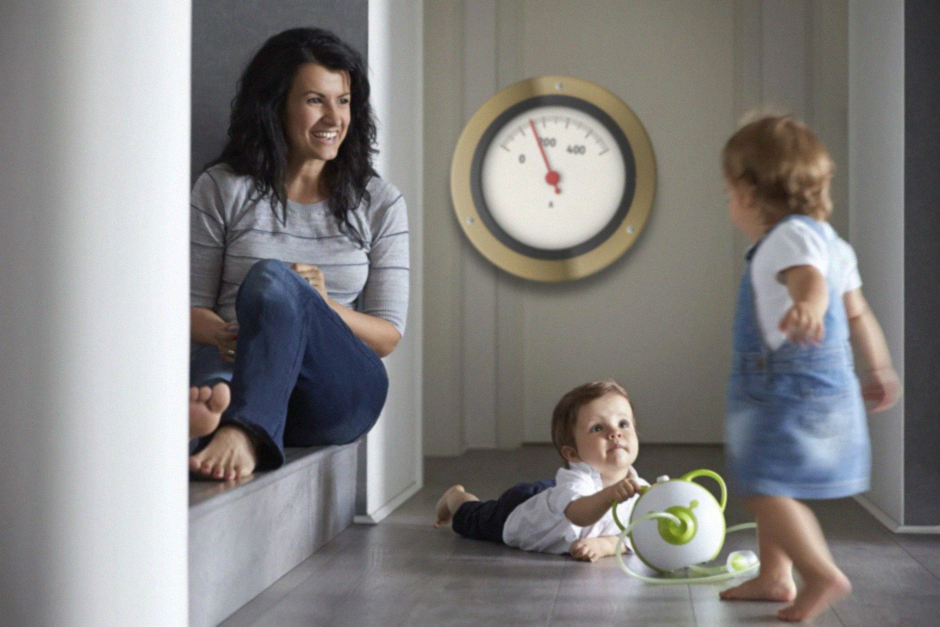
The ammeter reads 150 A
